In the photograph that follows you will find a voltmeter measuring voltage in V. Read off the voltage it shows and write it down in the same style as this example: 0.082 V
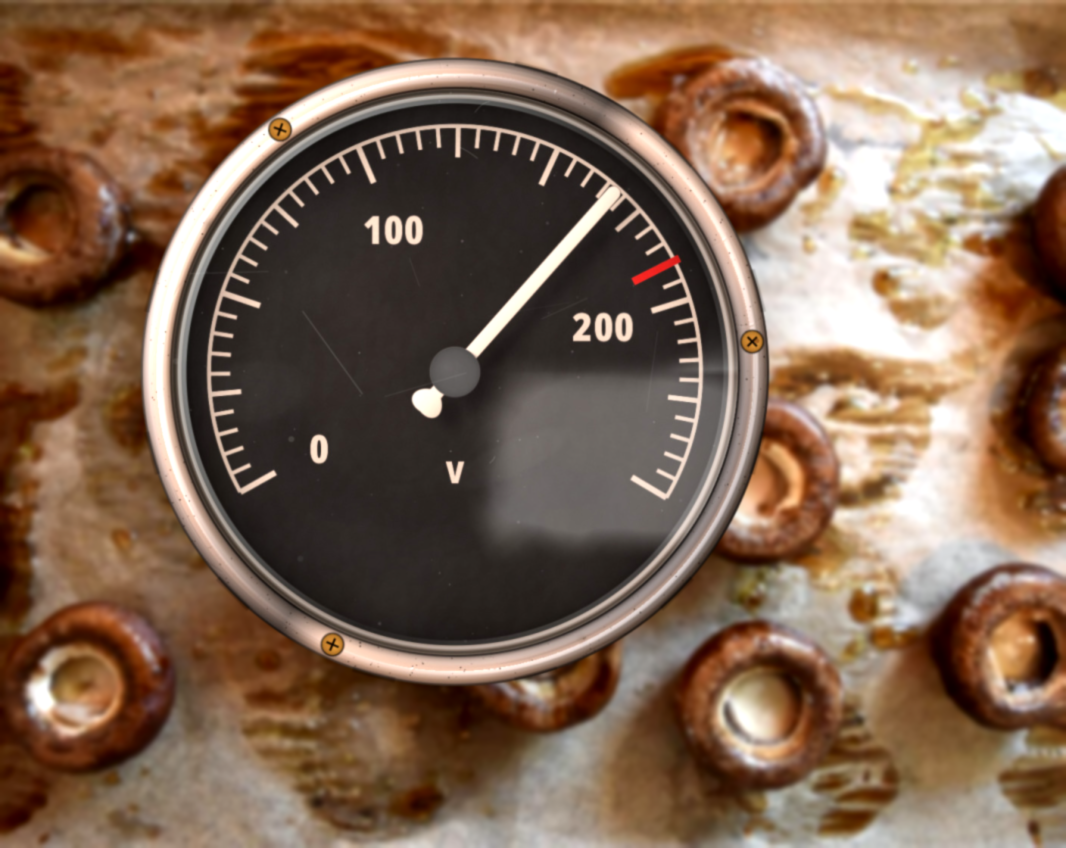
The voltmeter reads 167.5 V
